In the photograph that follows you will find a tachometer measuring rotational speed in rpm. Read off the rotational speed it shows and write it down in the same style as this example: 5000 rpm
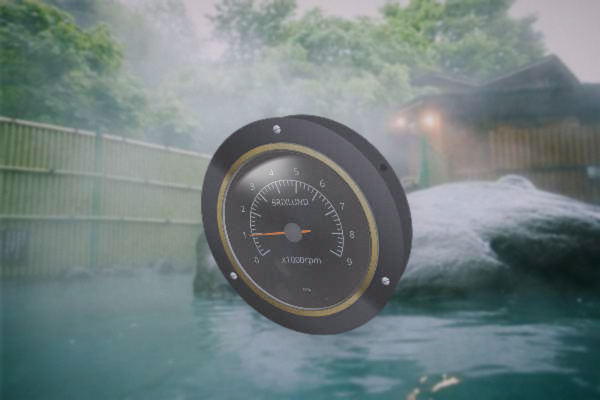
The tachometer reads 1000 rpm
